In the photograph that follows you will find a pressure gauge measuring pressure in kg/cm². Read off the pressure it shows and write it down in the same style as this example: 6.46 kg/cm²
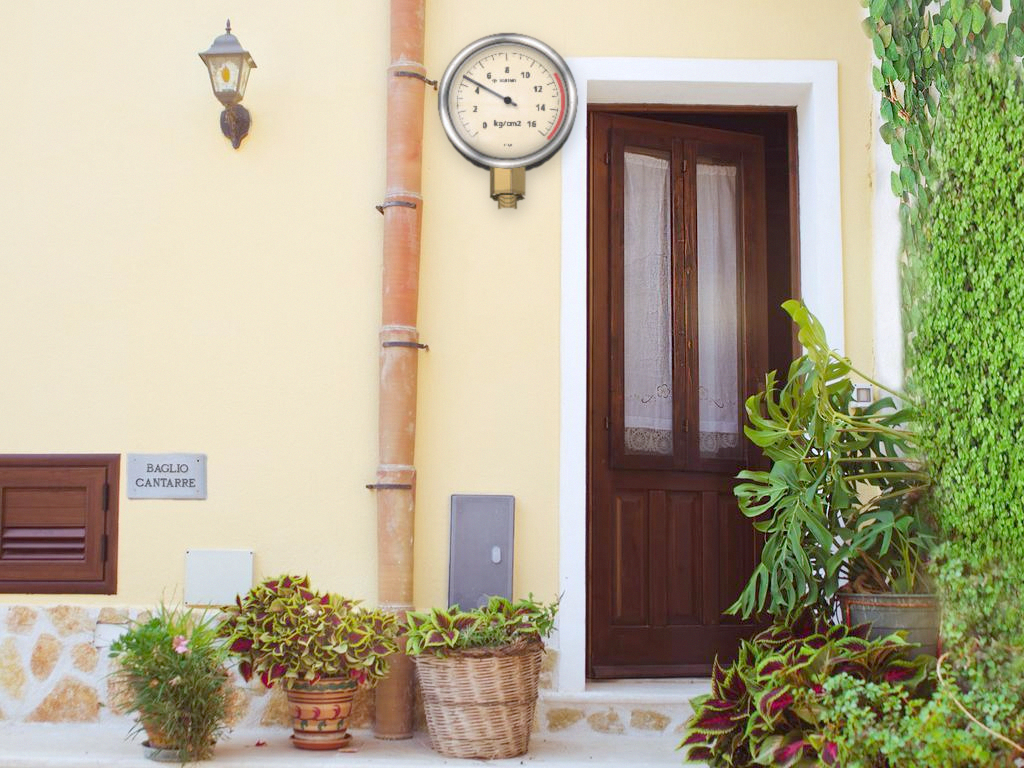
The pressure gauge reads 4.5 kg/cm²
